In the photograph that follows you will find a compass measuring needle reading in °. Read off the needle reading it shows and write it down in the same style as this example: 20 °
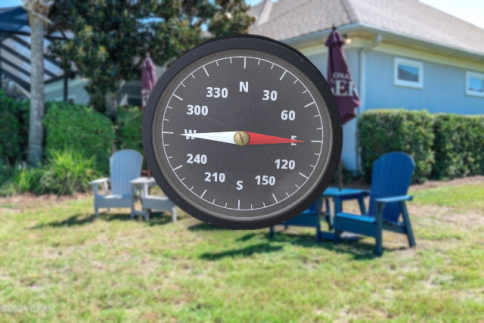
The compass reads 90 °
